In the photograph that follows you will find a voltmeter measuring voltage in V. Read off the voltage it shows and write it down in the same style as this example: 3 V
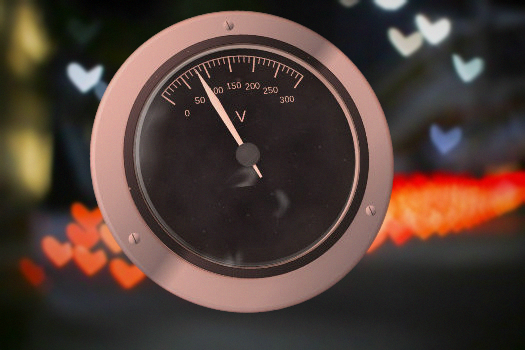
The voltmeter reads 80 V
